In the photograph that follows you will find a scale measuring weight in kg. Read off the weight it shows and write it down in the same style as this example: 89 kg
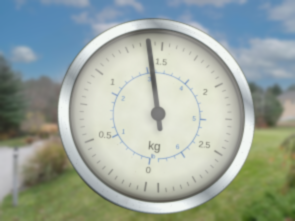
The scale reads 1.4 kg
